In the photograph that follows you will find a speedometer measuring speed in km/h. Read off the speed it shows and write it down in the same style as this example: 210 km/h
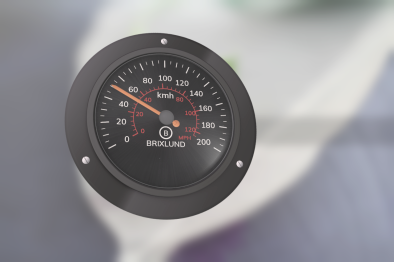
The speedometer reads 50 km/h
